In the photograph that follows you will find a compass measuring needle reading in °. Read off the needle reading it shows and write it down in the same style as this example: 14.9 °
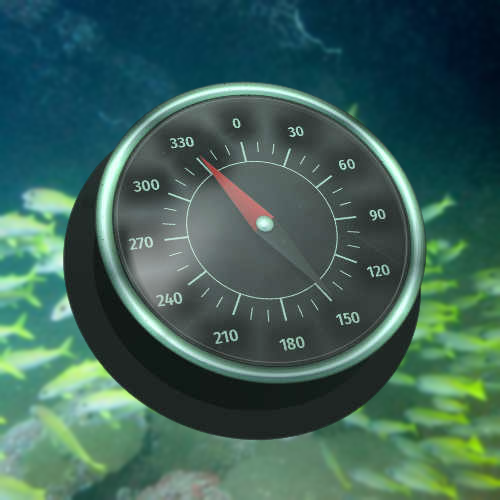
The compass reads 330 °
